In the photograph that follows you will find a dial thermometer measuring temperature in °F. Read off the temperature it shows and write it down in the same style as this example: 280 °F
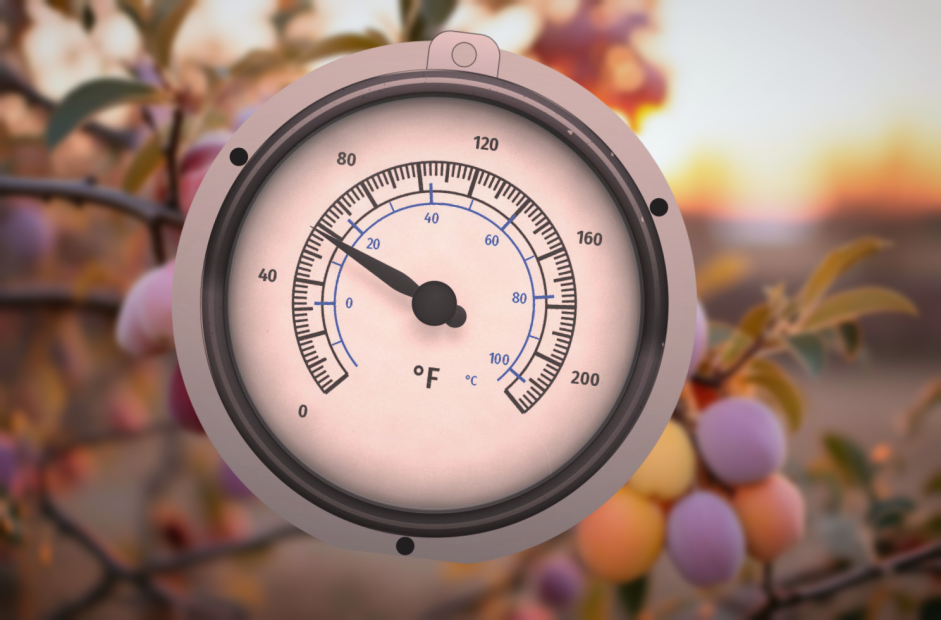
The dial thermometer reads 58 °F
